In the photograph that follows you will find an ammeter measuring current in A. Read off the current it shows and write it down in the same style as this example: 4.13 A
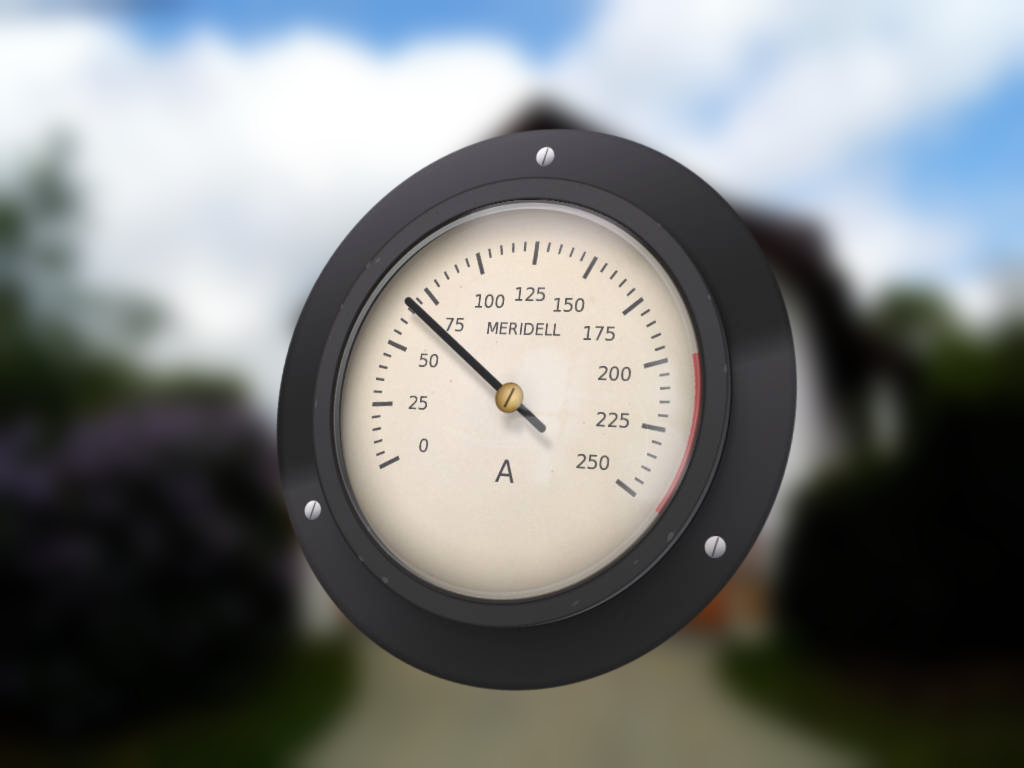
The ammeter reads 67.5 A
